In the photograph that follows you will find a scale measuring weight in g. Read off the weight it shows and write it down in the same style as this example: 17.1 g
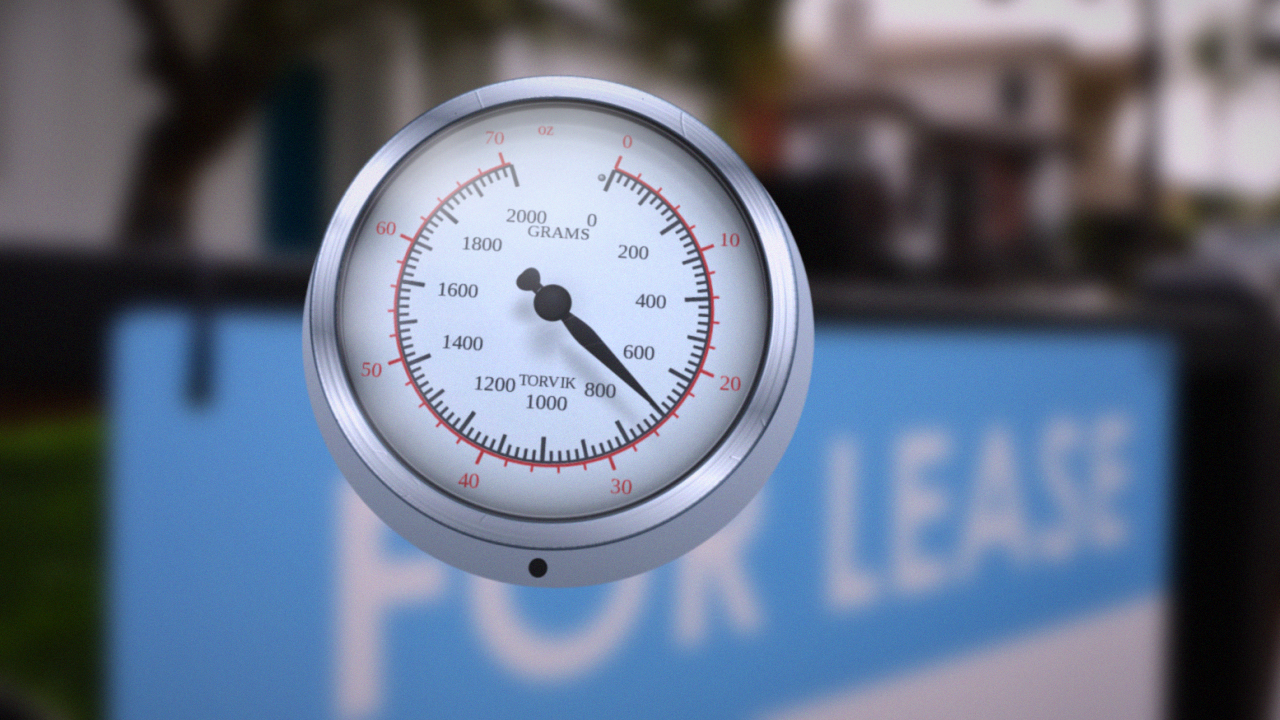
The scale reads 700 g
